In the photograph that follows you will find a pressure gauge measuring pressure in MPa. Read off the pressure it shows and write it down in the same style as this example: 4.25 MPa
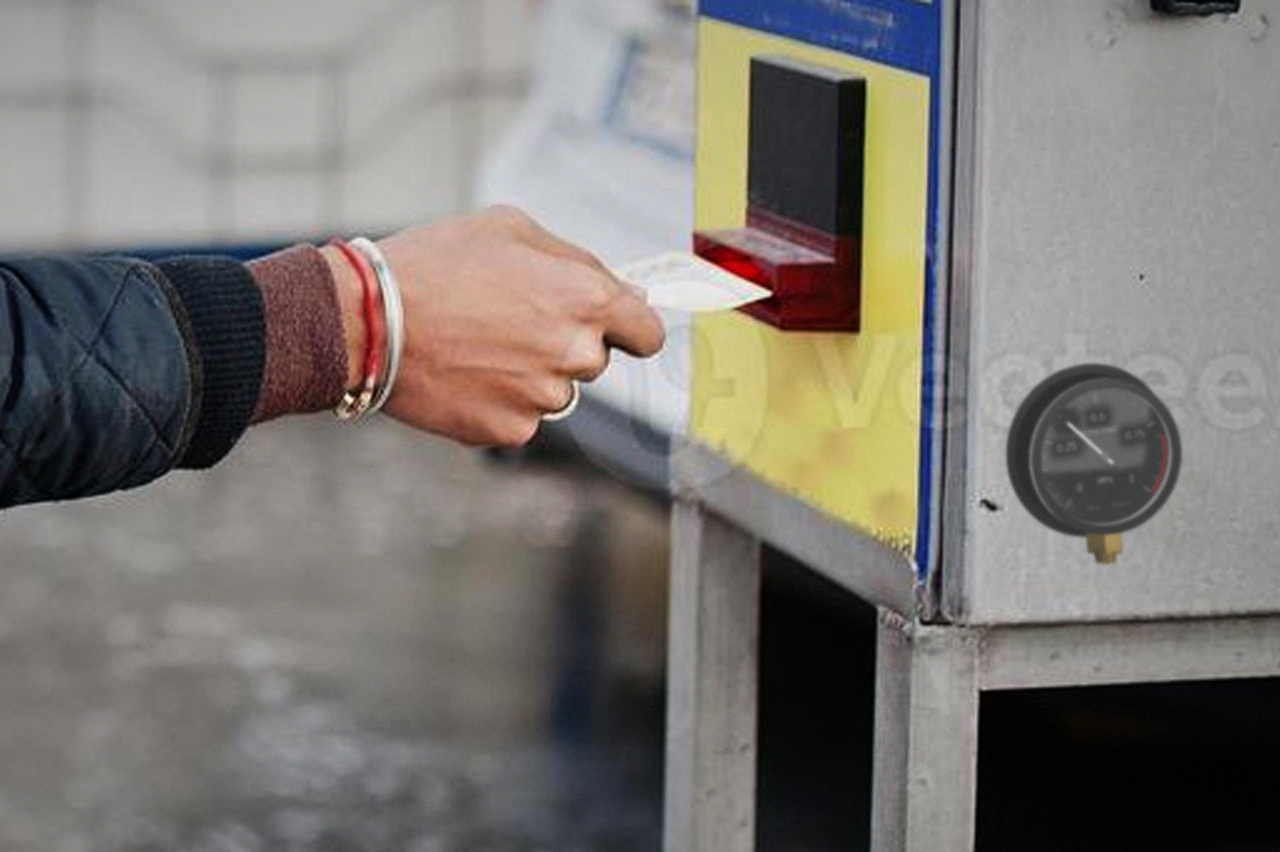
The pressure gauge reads 0.35 MPa
